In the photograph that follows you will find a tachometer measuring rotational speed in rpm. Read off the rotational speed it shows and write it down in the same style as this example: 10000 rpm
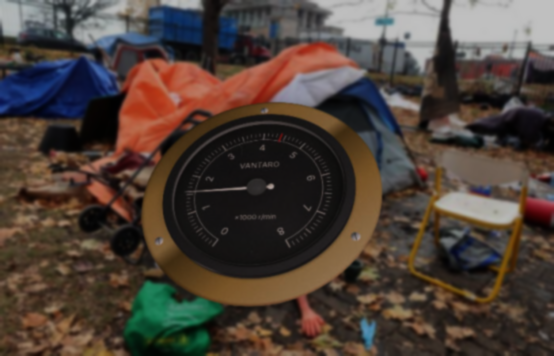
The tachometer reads 1500 rpm
